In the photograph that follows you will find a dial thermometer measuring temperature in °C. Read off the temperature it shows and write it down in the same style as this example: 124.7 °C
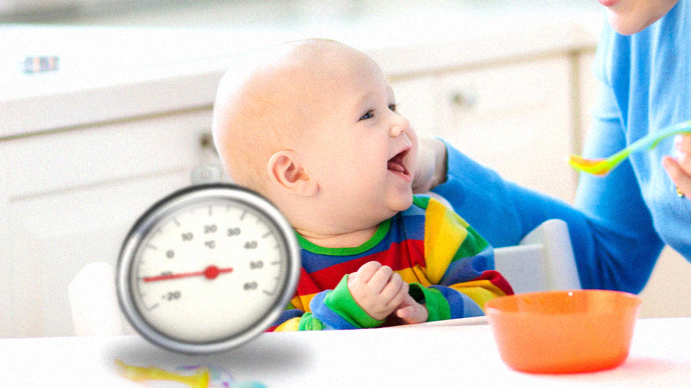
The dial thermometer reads -10 °C
